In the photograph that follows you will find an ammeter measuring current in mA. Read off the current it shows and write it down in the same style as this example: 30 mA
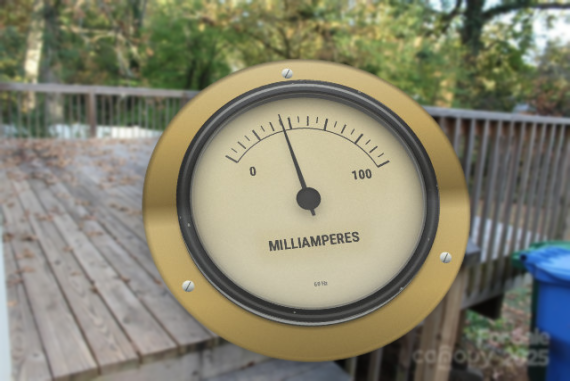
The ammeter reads 35 mA
